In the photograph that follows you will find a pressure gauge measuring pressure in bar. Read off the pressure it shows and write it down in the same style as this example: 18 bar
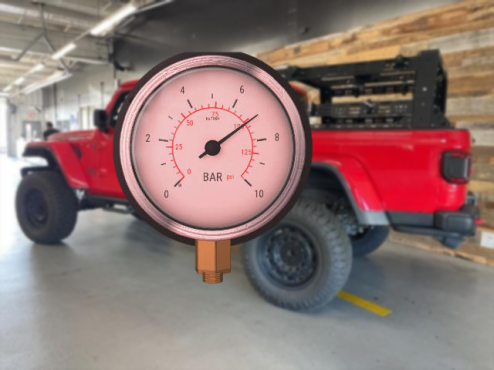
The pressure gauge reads 7 bar
